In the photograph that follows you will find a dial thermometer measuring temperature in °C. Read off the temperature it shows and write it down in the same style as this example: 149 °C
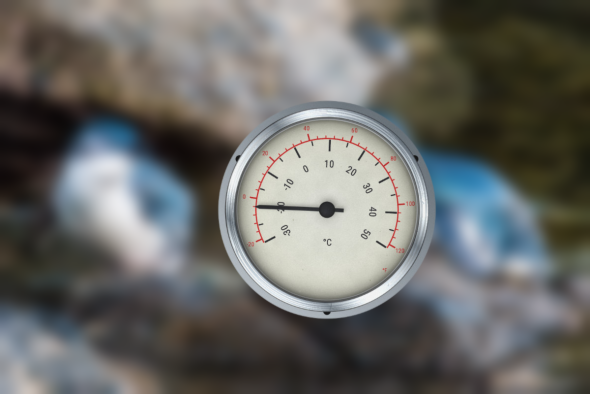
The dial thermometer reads -20 °C
